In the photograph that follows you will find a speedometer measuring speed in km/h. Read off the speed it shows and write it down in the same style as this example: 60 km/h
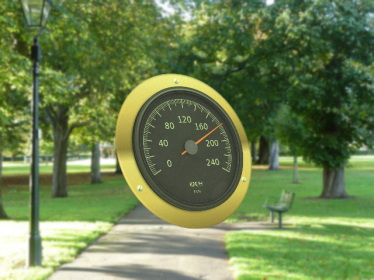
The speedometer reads 180 km/h
